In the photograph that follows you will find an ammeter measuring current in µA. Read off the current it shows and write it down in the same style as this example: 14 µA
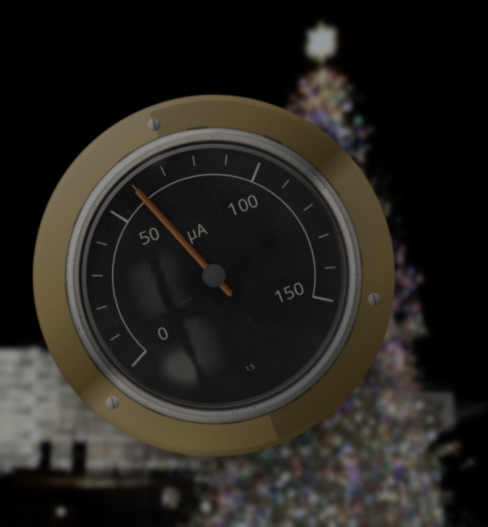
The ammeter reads 60 µA
